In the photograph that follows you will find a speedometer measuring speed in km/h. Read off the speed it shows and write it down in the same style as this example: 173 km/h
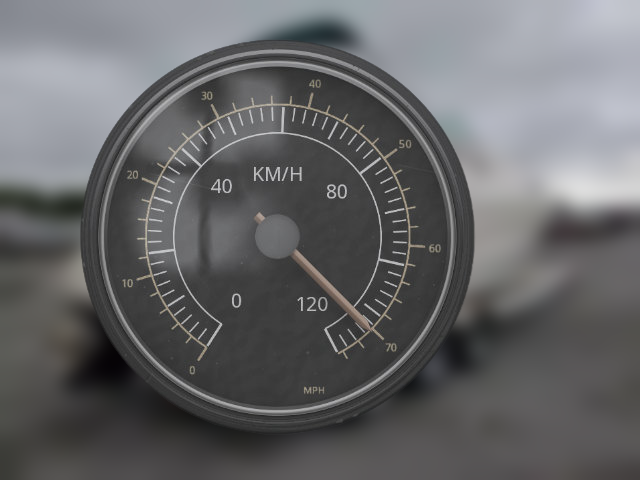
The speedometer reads 113 km/h
